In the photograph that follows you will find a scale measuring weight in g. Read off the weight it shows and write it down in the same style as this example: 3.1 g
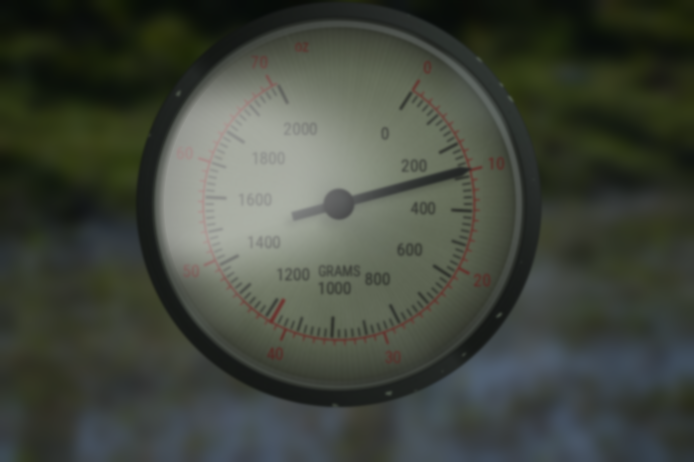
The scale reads 280 g
